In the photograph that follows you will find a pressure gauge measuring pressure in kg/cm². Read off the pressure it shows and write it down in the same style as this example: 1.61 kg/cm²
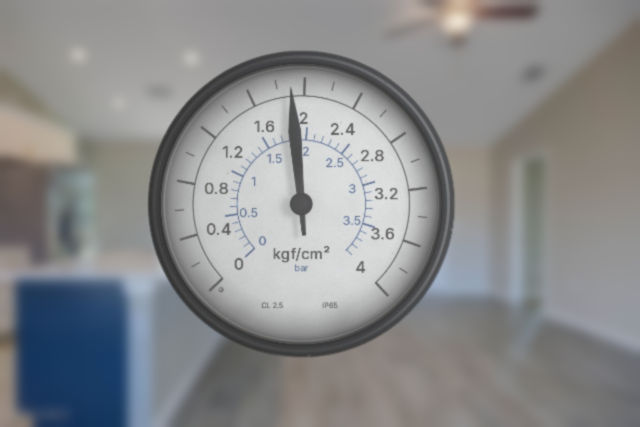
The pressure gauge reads 1.9 kg/cm²
